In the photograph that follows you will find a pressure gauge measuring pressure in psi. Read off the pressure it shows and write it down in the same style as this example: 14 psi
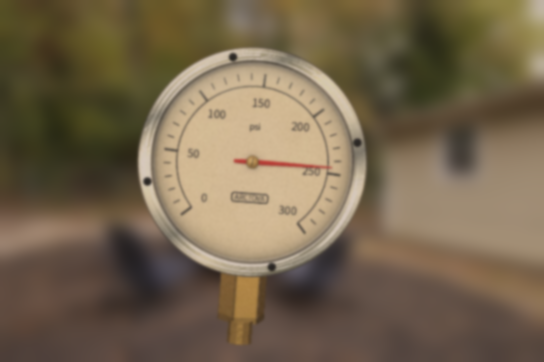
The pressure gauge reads 245 psi
